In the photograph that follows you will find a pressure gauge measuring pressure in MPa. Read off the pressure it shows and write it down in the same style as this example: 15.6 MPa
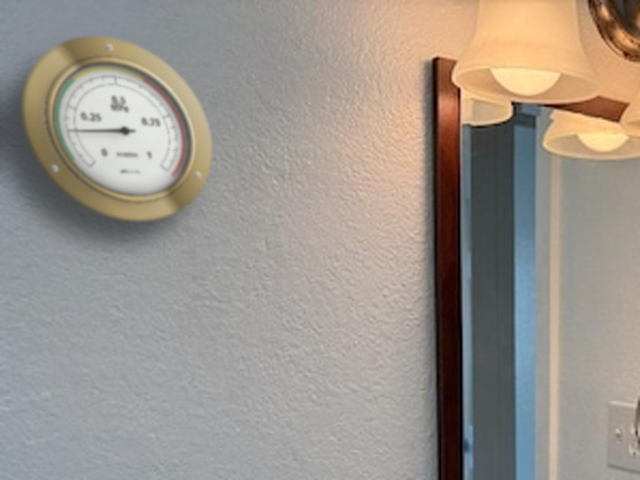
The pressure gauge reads 0.15 MPa
